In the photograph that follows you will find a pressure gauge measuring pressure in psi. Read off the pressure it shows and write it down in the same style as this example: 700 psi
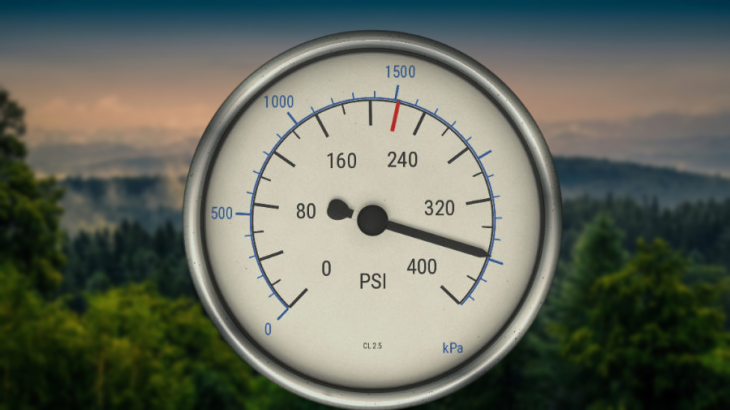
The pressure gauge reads 360 psi
